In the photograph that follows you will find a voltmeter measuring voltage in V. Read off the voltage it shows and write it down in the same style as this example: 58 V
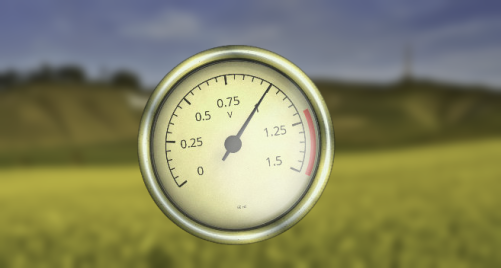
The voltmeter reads 1 V
